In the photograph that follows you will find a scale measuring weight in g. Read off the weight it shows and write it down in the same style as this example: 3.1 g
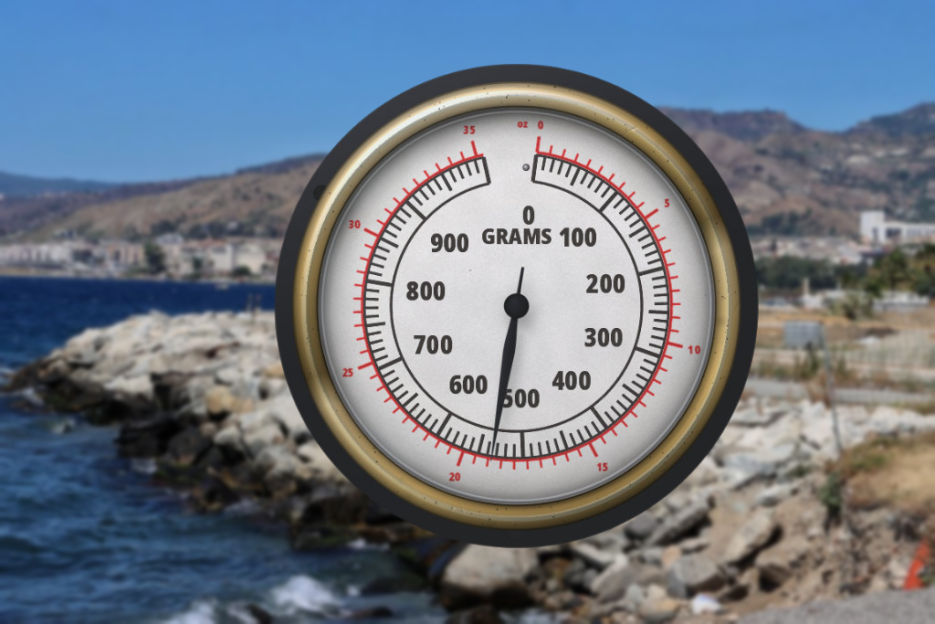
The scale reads 535 g
